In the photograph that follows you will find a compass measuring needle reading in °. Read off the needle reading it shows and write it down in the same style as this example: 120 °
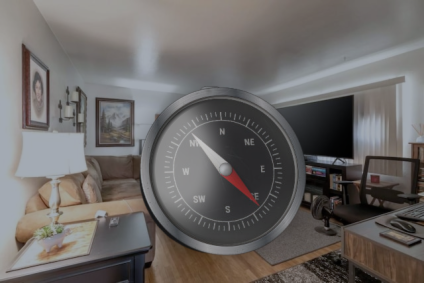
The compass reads 140 °
